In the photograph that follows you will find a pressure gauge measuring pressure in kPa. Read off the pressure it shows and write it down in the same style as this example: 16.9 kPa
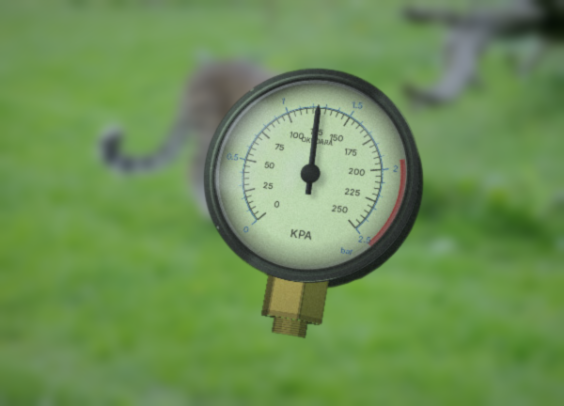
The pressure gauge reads 125 kPa
